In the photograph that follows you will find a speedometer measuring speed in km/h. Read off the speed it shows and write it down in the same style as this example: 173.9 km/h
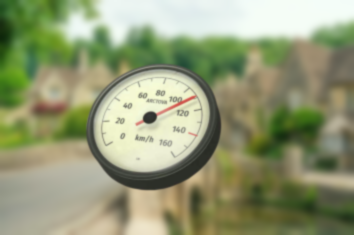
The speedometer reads 110 km/h
